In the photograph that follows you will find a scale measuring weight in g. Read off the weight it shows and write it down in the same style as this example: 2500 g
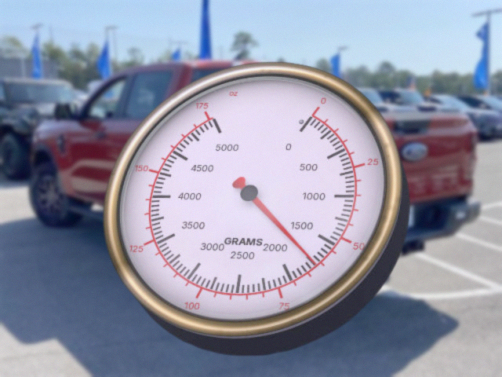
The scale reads 1750 g
